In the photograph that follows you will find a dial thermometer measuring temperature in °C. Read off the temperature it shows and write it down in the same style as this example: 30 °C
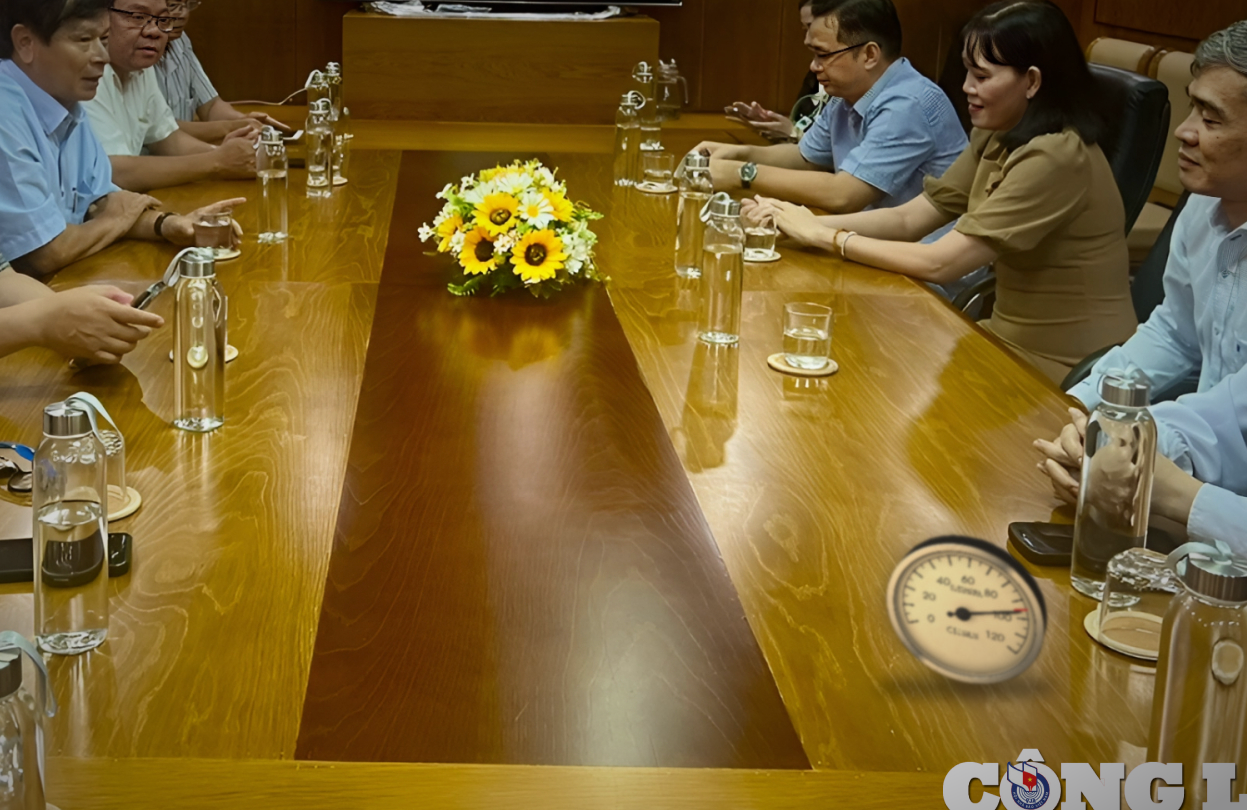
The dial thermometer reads 95 °C
